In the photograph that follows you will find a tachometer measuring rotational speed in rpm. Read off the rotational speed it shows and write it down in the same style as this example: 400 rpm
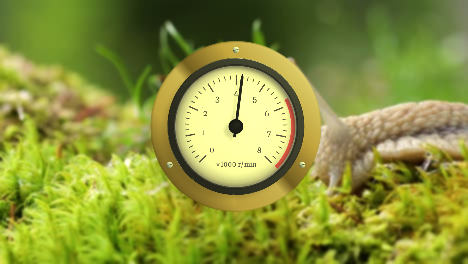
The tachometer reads 4200 rpm
